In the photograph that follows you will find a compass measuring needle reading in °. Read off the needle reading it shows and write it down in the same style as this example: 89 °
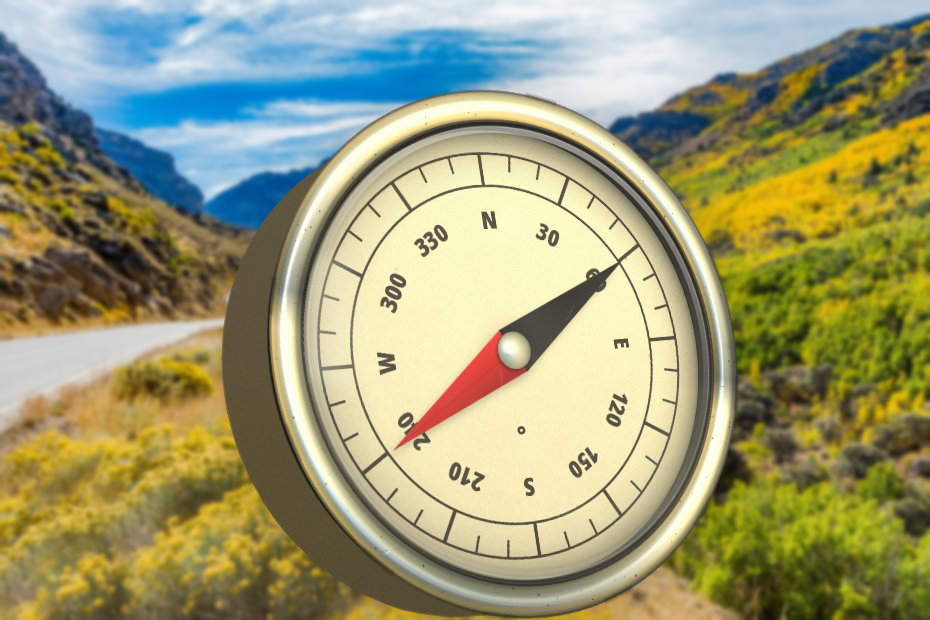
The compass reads 240 °
